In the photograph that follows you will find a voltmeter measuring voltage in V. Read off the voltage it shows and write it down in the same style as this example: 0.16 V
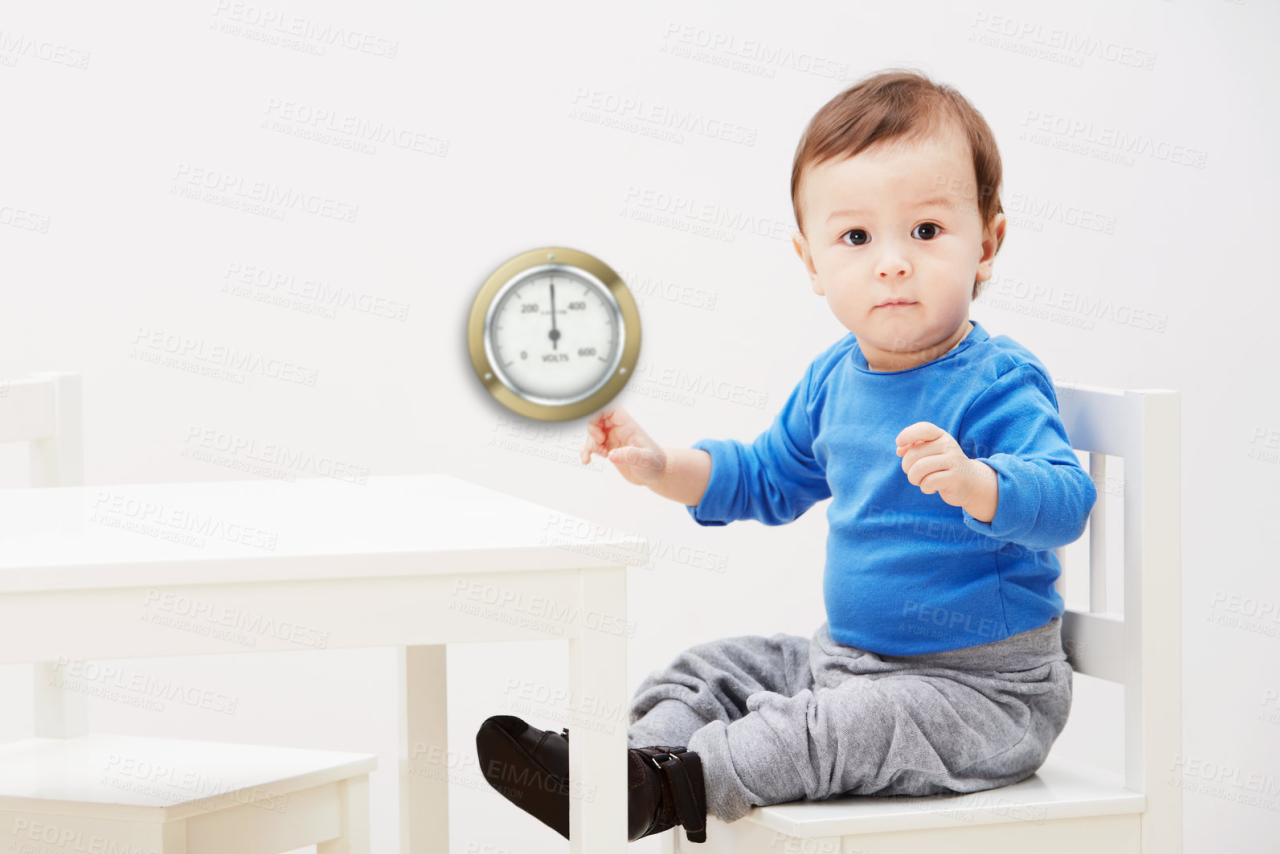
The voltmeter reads 300 V
